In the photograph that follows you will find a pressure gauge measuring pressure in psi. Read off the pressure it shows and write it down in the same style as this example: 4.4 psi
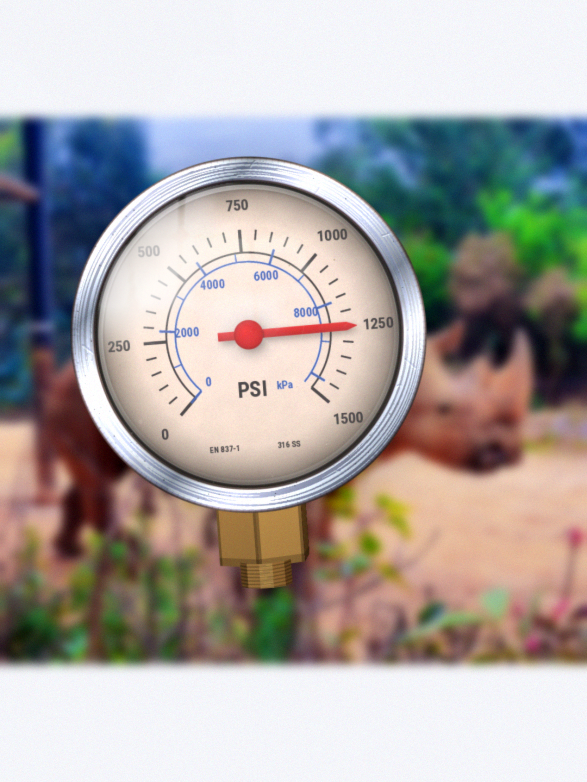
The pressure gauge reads 1250 psi
